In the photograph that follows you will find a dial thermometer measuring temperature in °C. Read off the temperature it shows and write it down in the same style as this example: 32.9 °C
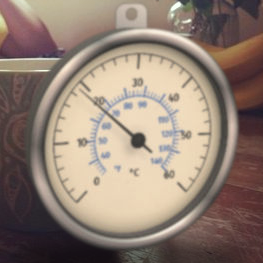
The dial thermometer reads 19 °C
